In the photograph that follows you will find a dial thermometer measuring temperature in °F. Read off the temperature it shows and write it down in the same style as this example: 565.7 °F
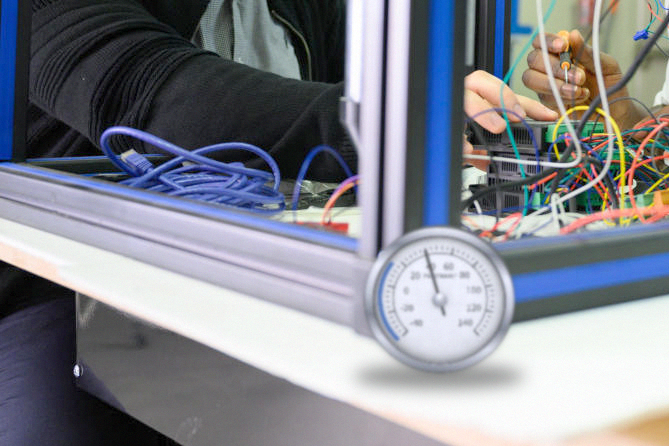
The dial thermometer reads 40 °F
